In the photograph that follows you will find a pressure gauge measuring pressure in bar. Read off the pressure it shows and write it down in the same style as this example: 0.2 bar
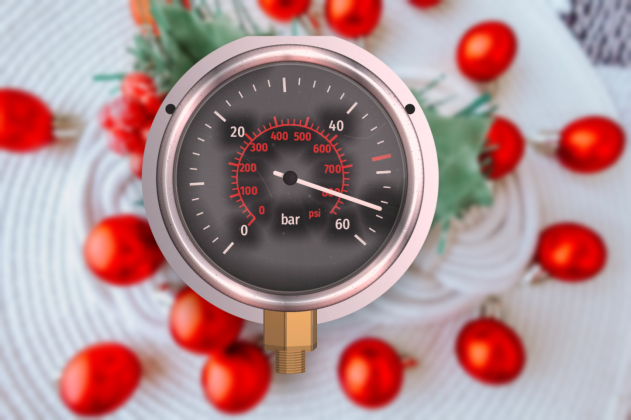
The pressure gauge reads 55 bar
